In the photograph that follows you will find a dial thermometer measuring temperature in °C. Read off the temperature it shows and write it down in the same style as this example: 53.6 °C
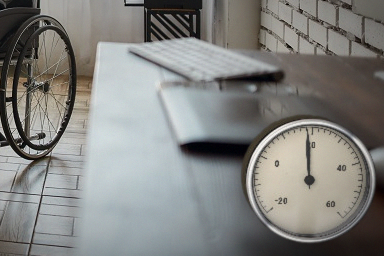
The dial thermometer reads 18 °C
